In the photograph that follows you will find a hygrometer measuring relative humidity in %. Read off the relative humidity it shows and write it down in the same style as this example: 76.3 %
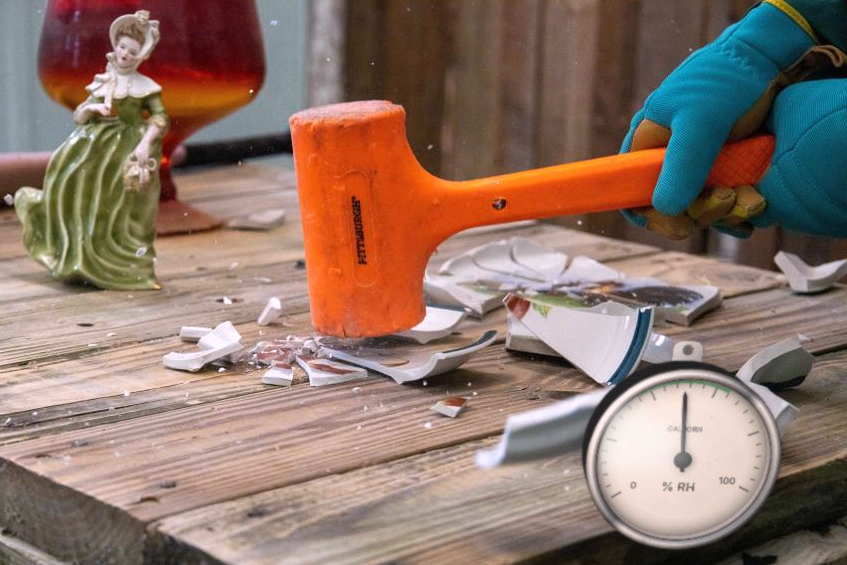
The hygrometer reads 50 %
